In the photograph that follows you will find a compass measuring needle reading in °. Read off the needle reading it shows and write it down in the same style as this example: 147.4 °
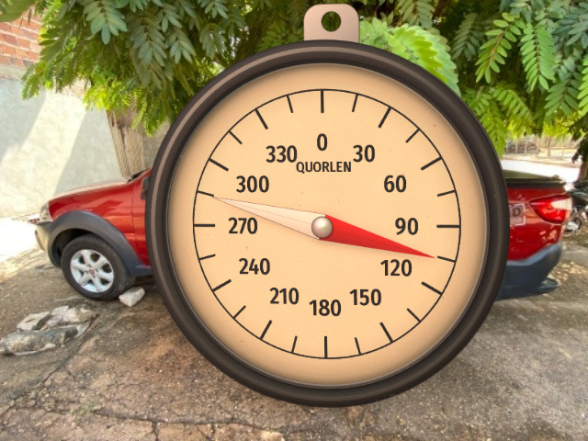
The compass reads 105 °
